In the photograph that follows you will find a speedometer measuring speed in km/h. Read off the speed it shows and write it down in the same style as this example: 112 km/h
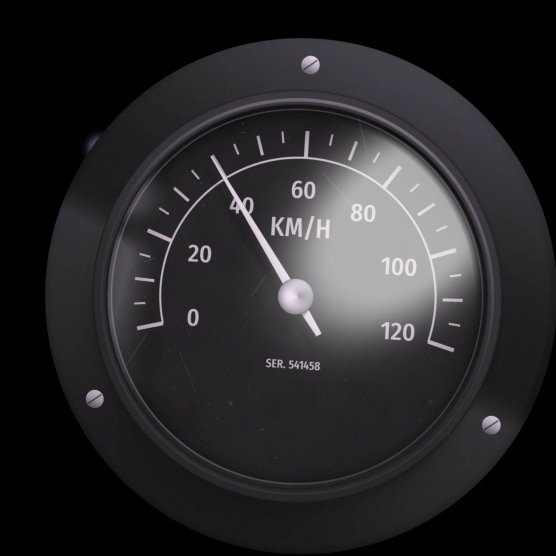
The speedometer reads 40 km/h
